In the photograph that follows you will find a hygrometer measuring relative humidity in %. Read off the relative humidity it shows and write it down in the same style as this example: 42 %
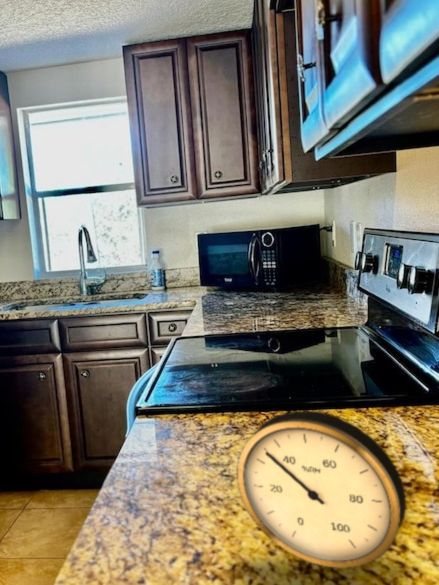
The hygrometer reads 35 %
